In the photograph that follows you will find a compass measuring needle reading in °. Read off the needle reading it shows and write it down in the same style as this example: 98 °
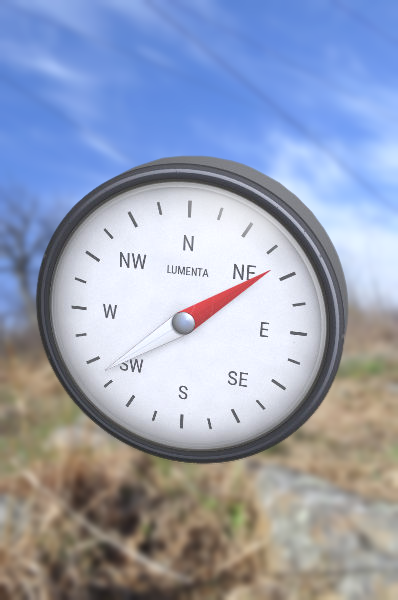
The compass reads 52.5 °
